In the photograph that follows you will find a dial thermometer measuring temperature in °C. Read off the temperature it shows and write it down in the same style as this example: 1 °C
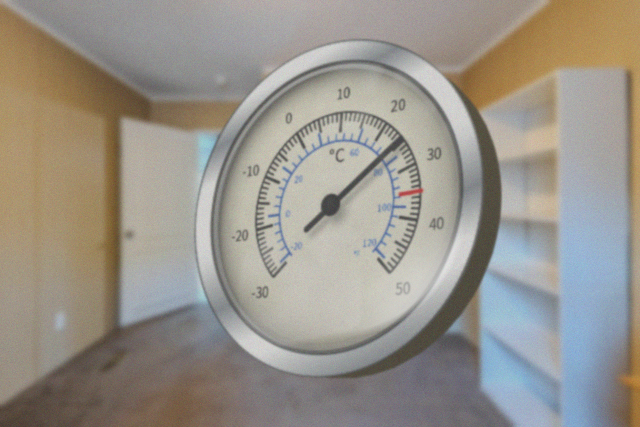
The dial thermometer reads 25 °C
